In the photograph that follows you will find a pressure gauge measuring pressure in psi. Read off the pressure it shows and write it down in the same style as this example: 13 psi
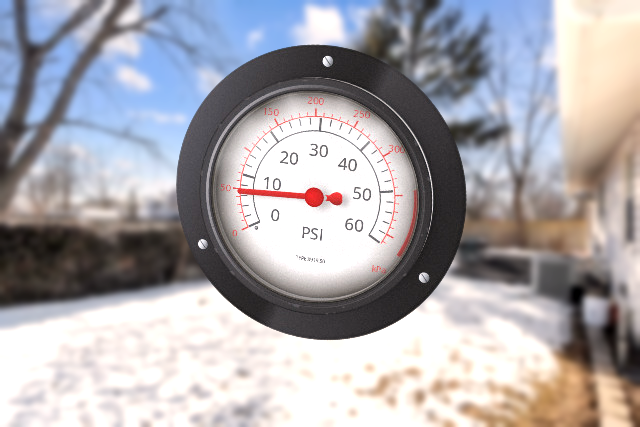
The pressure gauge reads 7 psi
